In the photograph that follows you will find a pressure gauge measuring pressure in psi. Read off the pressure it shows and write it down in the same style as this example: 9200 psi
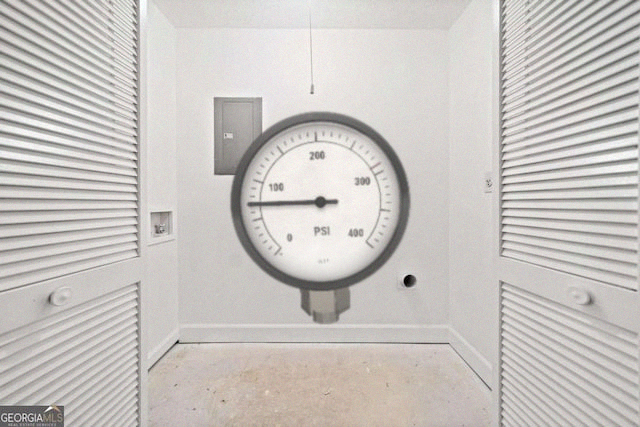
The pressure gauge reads 70 psi
